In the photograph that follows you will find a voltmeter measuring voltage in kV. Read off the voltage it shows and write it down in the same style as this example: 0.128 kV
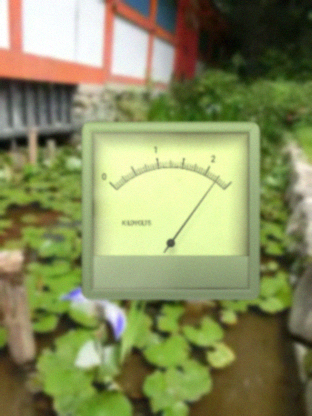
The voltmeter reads 2.25 kV
